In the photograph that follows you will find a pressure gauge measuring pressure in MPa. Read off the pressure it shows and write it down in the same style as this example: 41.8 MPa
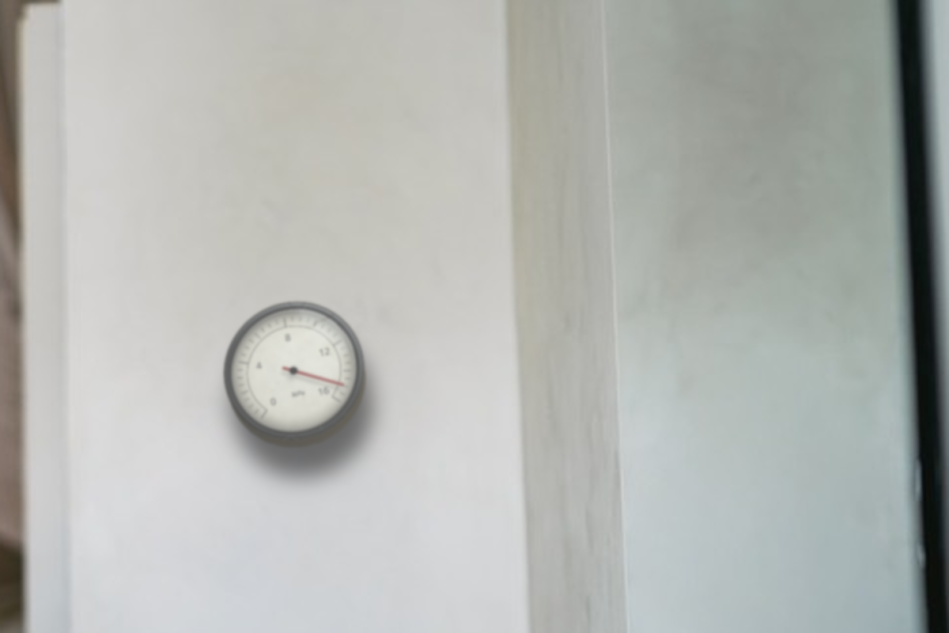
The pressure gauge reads 15 MPa
